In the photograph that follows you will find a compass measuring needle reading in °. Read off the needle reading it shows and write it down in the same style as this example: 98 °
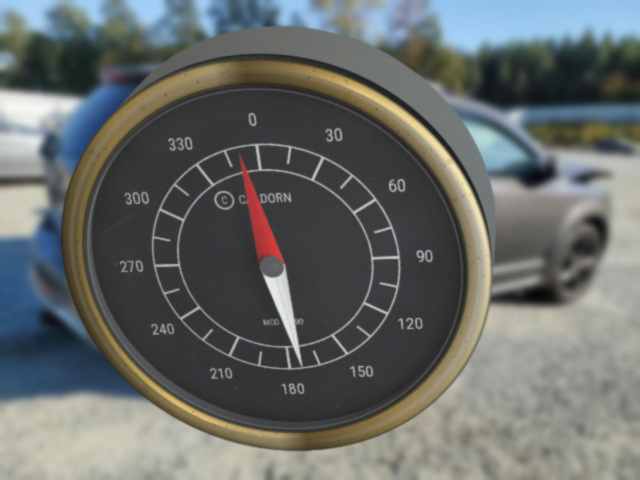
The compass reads 352.5 °
